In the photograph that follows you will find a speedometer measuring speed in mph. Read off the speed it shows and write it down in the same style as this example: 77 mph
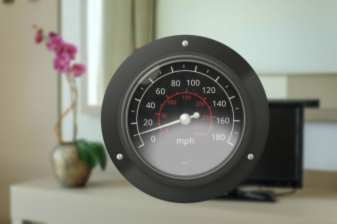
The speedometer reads 10 mph
